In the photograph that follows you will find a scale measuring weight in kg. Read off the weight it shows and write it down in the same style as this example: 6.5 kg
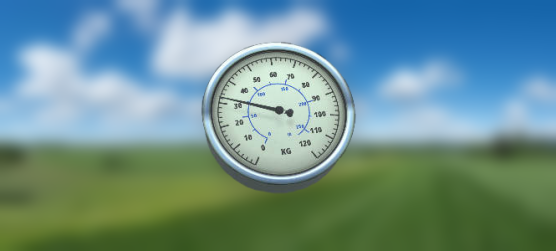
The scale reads 32 kg
